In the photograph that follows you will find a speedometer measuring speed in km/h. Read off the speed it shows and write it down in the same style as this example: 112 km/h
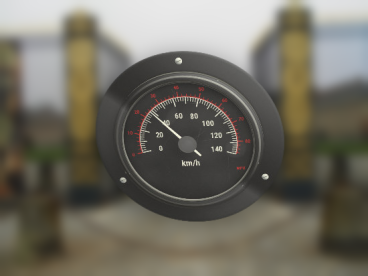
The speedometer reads 40 km/h
